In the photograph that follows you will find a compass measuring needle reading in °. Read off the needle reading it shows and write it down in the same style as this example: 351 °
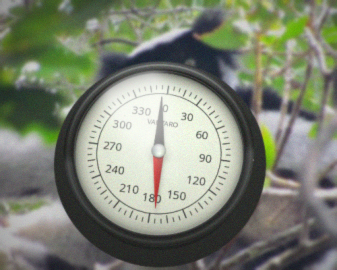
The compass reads 175 °
